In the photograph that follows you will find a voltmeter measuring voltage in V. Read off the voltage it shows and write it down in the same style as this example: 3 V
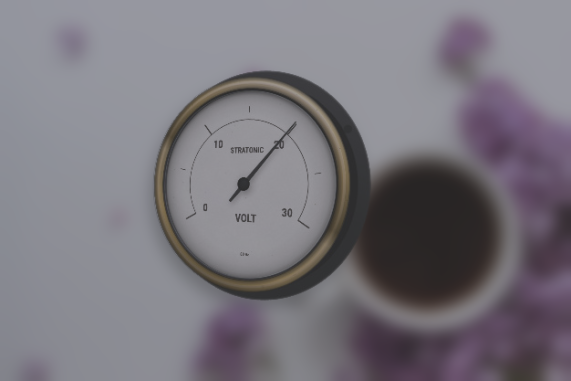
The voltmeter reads 20 V
